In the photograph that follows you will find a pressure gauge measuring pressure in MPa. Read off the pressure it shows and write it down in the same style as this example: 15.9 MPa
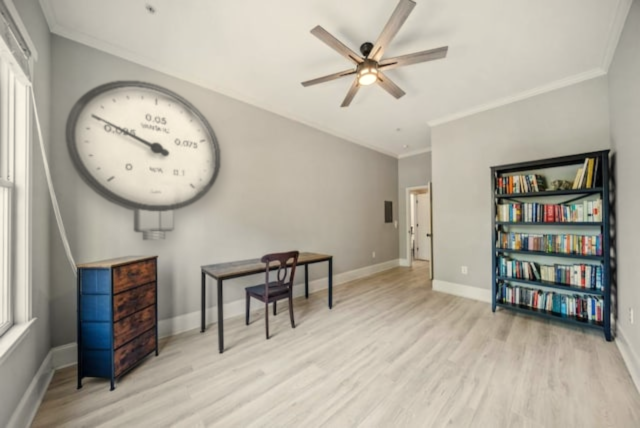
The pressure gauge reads 0.025 MPa
